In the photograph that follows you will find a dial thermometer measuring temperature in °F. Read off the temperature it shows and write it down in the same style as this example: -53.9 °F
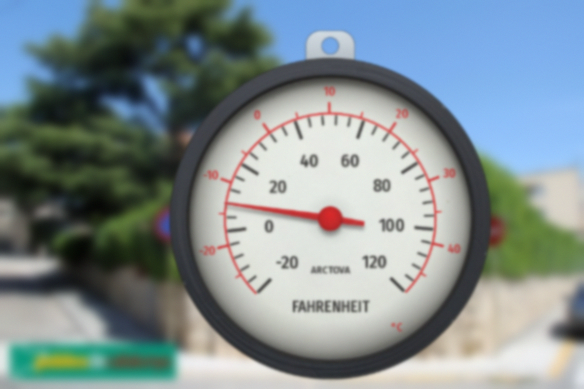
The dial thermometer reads 8 °F
